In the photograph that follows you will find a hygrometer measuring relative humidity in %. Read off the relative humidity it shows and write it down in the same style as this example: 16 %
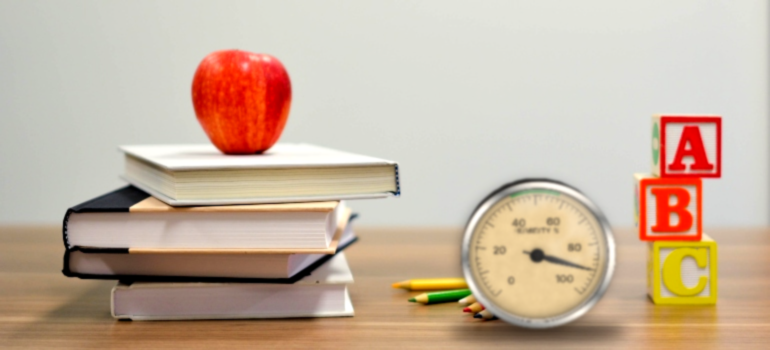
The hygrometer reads 90 %
